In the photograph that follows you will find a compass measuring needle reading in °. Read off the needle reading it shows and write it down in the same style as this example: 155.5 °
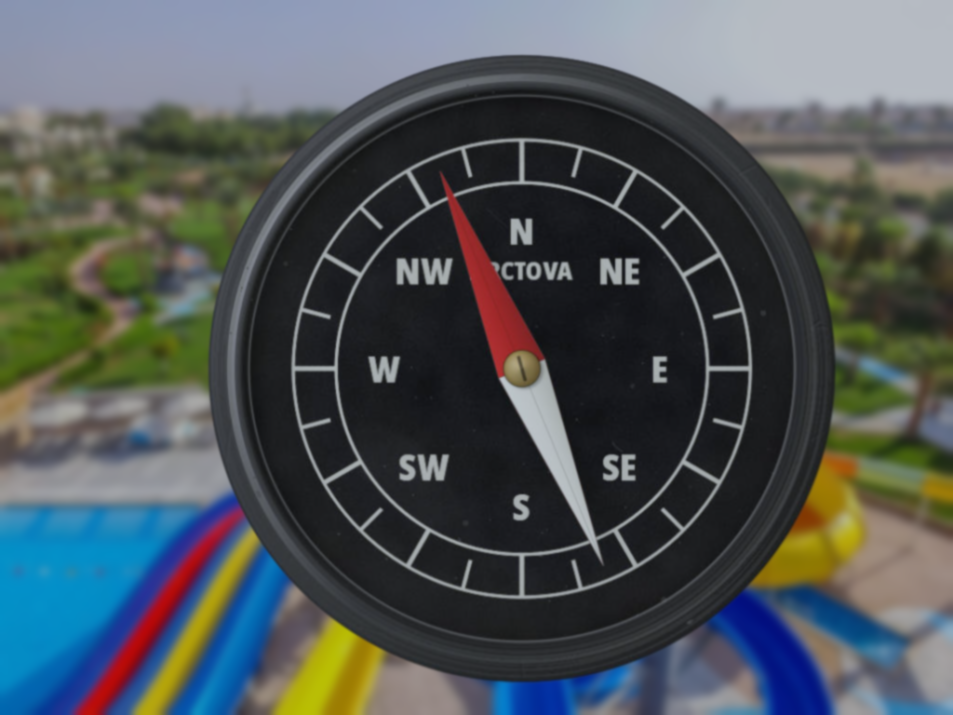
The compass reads 337.5 °
